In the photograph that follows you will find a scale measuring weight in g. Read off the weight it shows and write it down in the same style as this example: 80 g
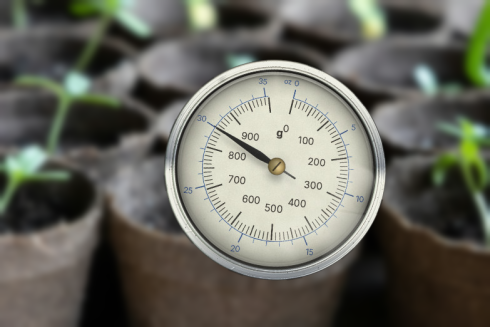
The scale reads 850 g
